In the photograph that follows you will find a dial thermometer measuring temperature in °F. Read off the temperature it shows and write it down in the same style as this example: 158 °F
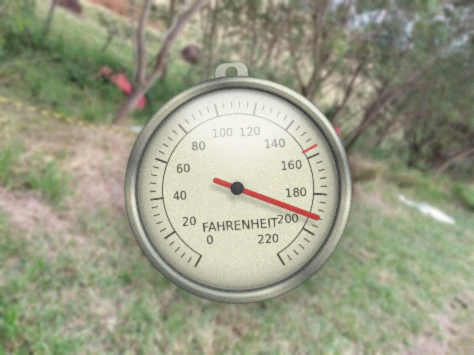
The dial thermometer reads 192 °F
